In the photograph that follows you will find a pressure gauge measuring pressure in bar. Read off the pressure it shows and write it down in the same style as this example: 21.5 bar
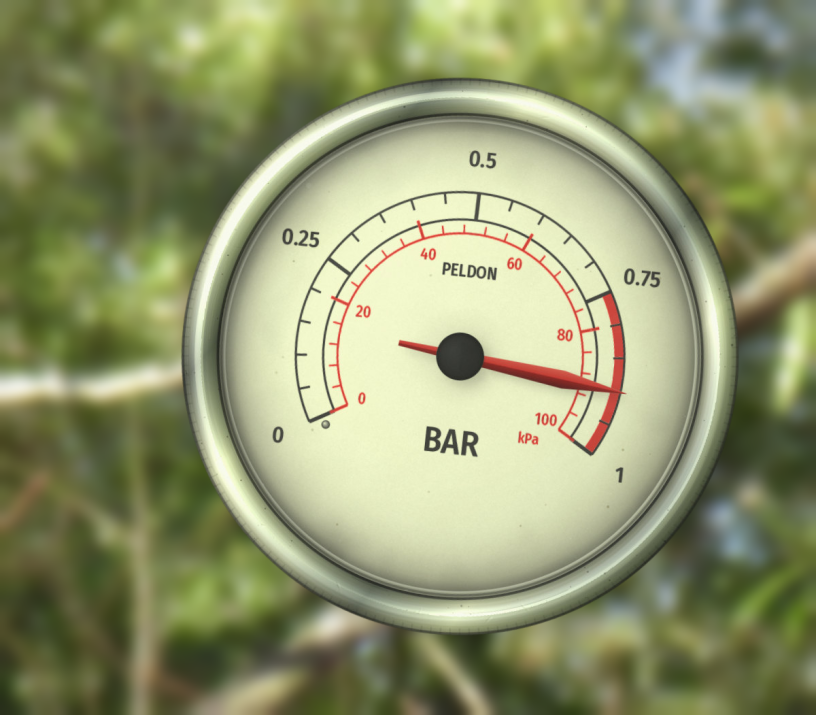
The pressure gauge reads 0.9 bar
